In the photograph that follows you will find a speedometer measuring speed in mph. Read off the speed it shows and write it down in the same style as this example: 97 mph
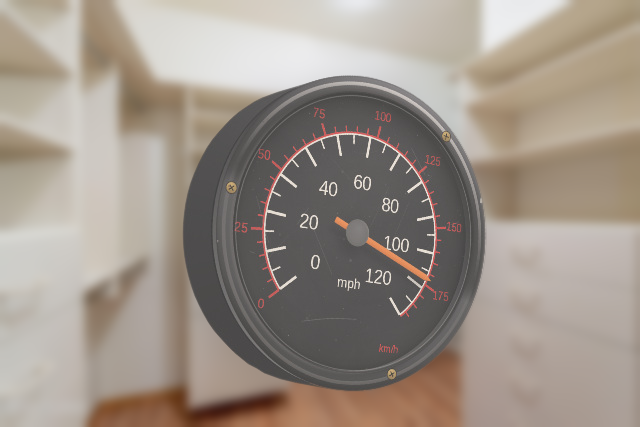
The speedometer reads 107.5 mph
